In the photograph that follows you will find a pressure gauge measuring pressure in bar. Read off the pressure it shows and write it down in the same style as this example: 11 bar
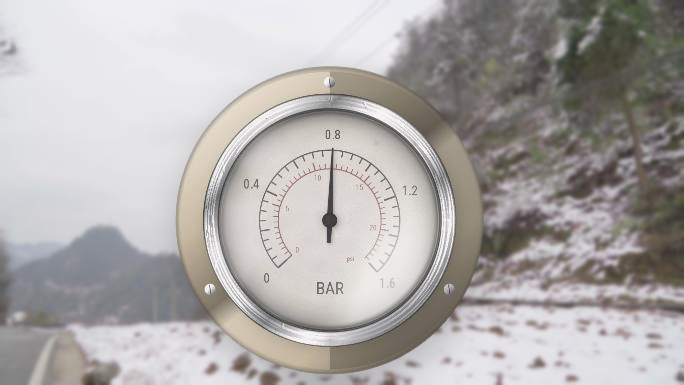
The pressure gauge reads 0.8 bar
